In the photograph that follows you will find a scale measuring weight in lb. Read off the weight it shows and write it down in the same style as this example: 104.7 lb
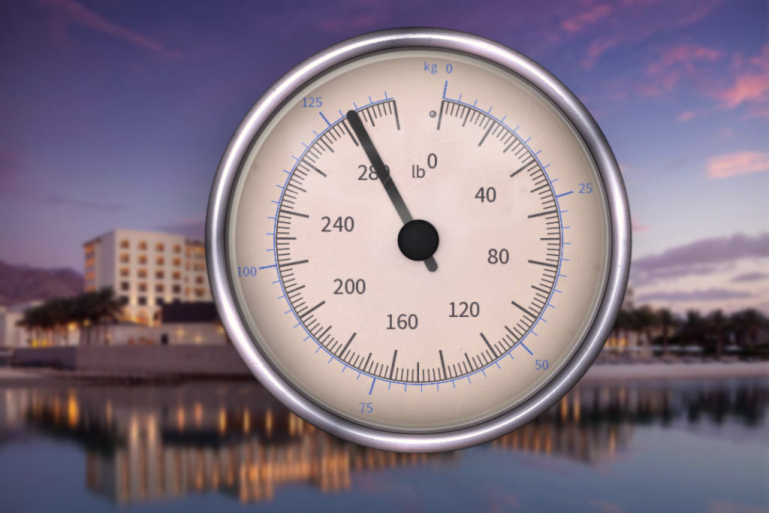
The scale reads 284 lb
